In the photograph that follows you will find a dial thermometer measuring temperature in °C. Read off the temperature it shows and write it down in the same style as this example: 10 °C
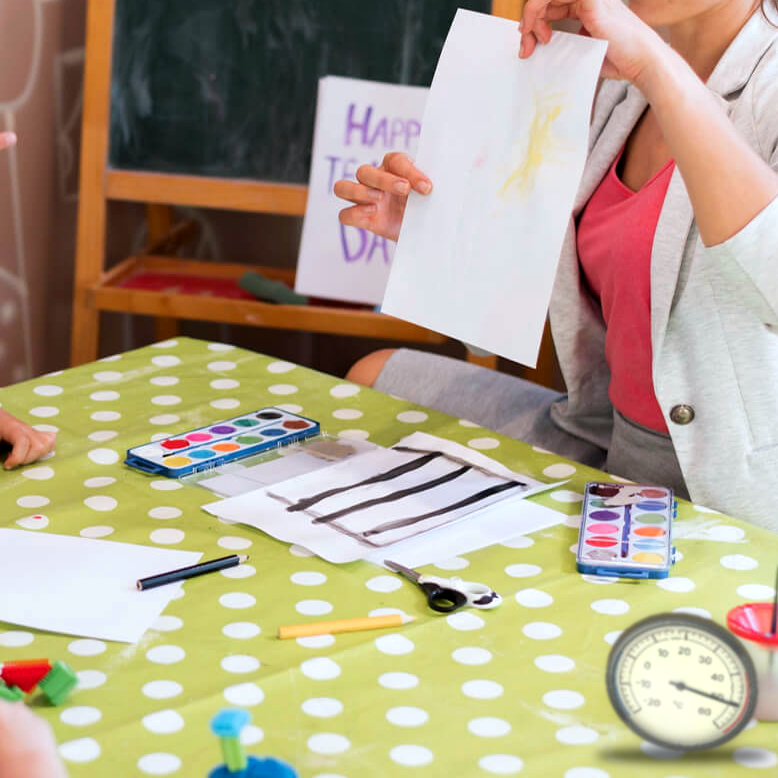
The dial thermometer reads 50 °C
